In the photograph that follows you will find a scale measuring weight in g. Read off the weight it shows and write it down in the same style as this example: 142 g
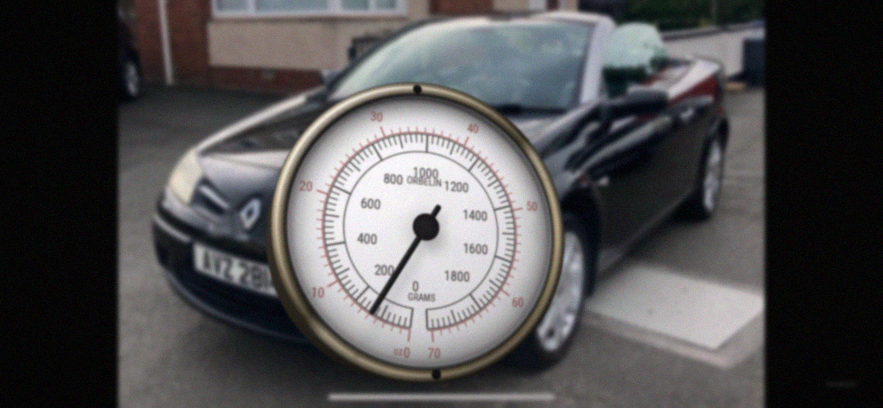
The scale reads 140 g
